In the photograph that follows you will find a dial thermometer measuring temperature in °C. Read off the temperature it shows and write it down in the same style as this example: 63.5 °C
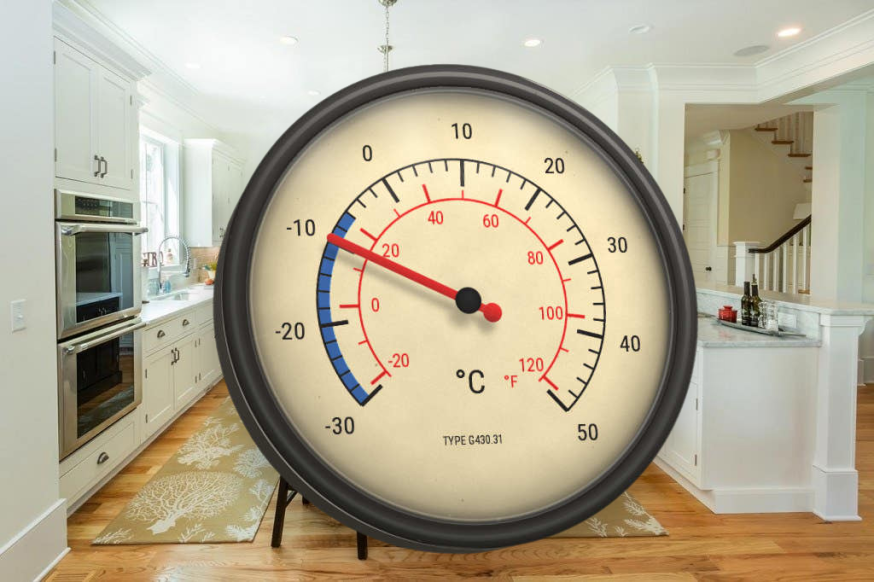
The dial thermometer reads -10 °C
